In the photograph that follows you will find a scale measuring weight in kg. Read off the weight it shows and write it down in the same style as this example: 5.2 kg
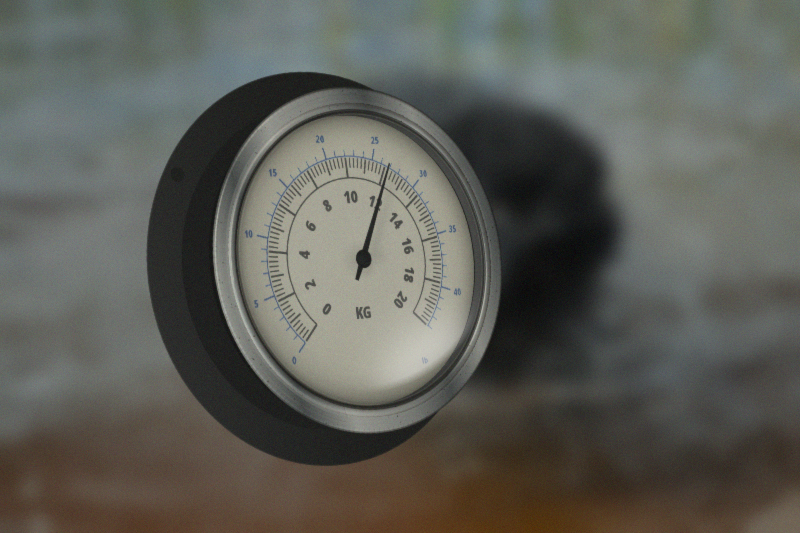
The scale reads 12 kg
